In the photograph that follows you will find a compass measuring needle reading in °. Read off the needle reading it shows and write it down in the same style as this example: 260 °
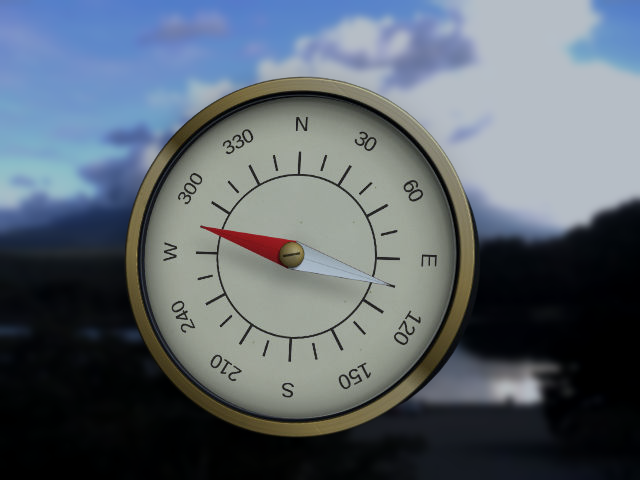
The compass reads 285 °
